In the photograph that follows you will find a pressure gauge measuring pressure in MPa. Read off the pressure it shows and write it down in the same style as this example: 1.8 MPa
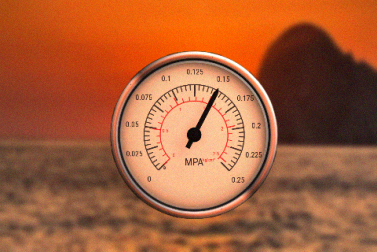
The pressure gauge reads 0.15 MPa
